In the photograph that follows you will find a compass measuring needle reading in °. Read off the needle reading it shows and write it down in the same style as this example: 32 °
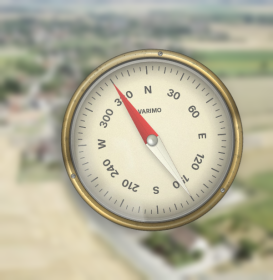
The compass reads 330 °
